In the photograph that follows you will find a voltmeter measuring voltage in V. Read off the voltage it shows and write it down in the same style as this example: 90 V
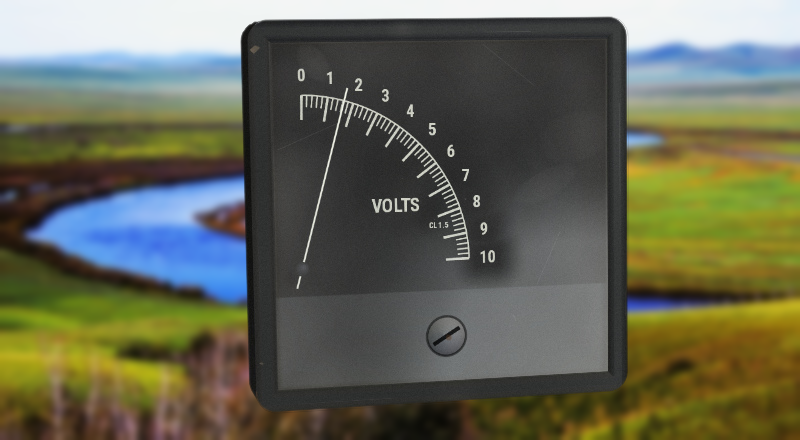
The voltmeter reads 1.6 V
